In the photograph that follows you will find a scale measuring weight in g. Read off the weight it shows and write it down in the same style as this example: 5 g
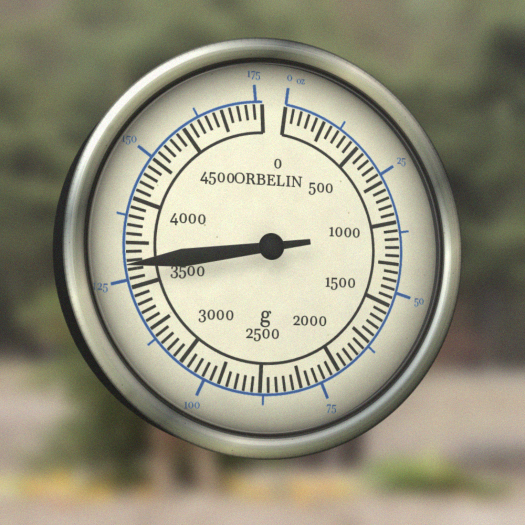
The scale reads 3625 g
